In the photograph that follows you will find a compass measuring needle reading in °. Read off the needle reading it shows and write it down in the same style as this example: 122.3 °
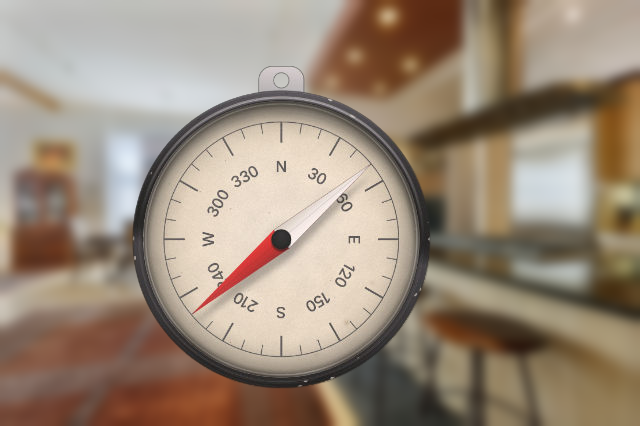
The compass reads 230 °
